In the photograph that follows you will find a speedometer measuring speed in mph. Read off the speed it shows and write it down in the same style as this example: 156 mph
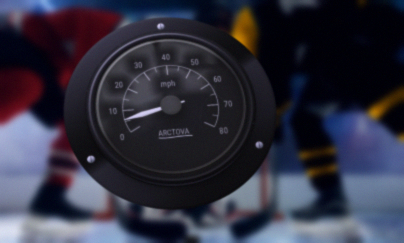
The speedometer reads 5 mph
